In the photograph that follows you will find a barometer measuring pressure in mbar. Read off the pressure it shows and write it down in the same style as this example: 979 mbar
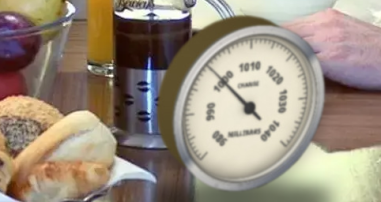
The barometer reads 1000 mbar
